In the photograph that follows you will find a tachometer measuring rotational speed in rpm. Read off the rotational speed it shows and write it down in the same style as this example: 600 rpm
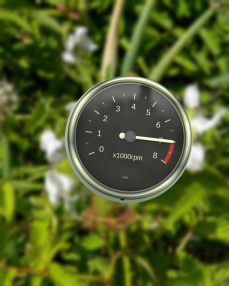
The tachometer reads 7000 rpm
